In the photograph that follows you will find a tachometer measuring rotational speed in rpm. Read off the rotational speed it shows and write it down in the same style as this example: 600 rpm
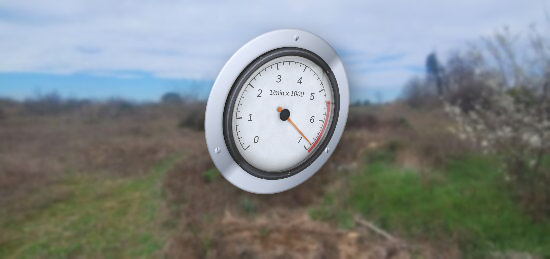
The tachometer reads 6800 rpm
